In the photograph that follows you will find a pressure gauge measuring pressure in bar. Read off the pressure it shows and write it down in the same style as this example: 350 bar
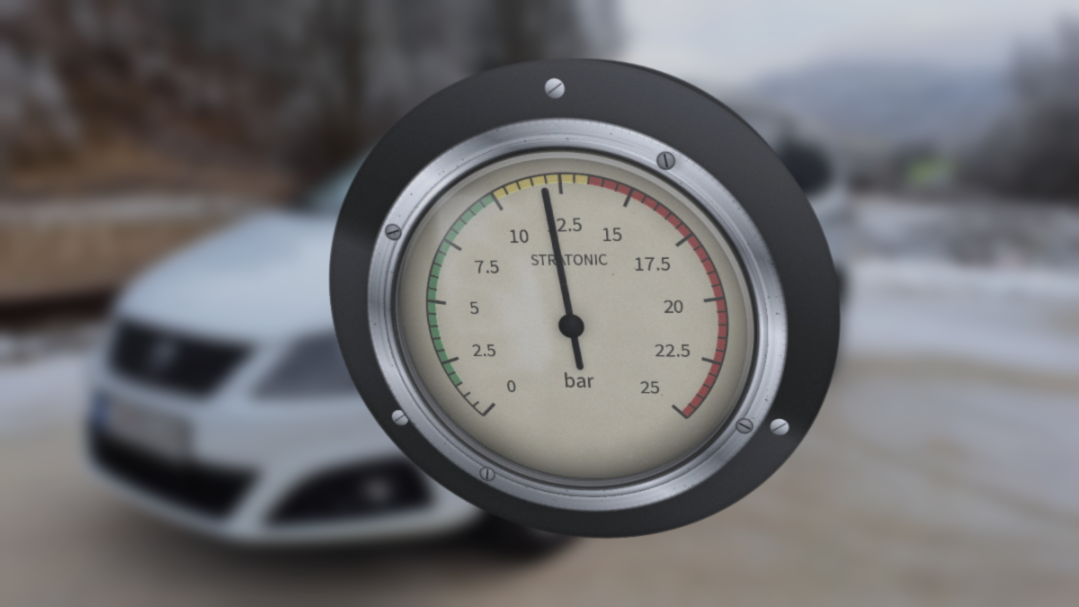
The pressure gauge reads 12 bar
